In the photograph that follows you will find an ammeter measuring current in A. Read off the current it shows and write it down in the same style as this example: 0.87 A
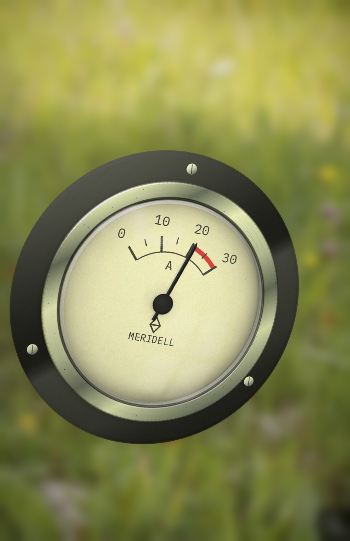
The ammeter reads 20 A
